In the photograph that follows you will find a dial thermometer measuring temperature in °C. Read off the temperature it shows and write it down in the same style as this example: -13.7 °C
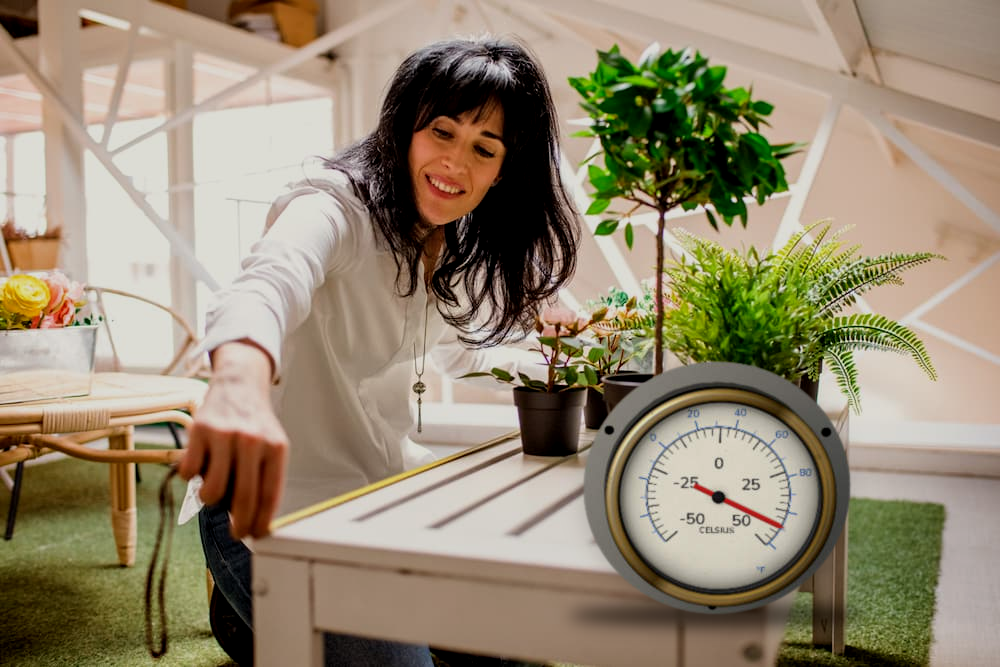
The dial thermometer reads 42.5 °C
